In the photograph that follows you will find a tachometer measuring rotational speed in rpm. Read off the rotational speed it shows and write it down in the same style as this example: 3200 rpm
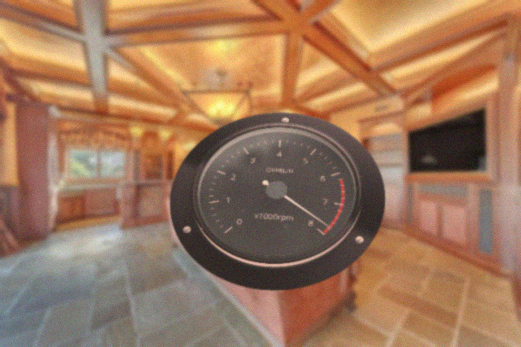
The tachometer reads 7800 rpm
